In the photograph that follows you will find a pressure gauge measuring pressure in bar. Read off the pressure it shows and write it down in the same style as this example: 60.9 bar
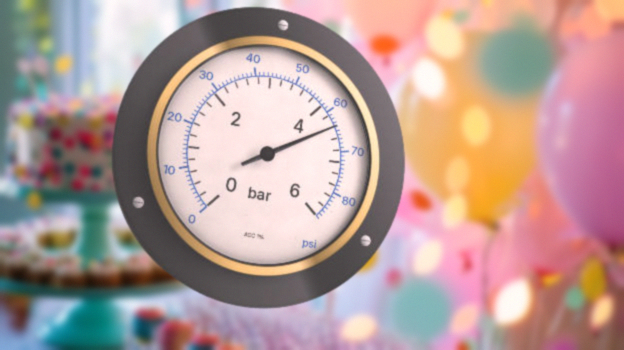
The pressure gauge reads 4.4 bar
